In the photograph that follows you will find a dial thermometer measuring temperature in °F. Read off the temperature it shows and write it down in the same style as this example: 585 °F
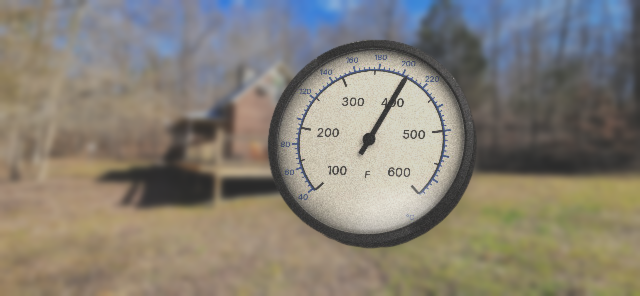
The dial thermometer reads 400 °F
